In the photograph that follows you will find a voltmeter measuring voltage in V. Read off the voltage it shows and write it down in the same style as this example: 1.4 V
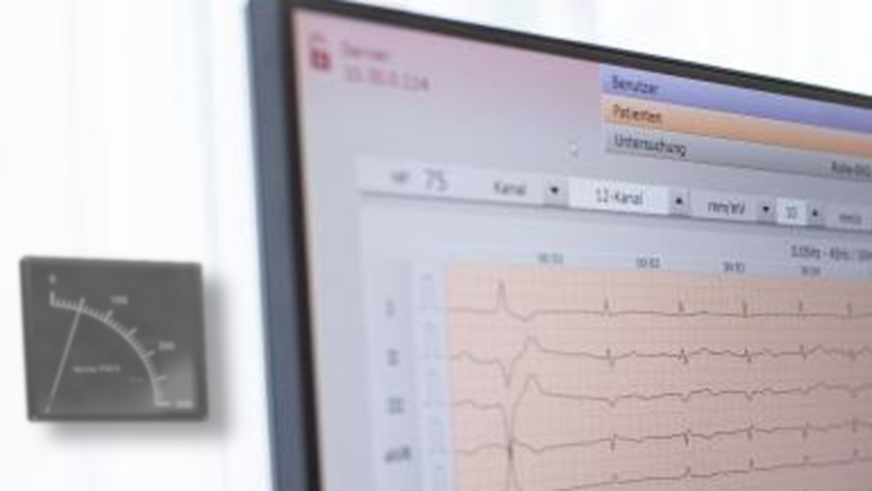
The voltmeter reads 50 V
